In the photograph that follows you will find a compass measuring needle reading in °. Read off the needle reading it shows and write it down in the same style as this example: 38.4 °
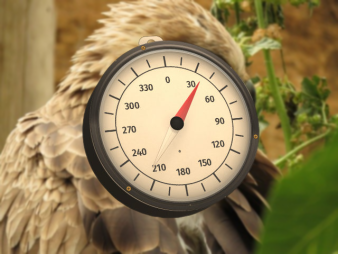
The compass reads 37.5 °
